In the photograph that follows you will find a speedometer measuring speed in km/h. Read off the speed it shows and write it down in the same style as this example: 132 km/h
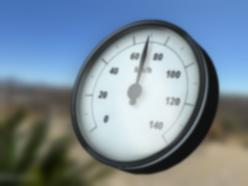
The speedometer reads 70 km/h
